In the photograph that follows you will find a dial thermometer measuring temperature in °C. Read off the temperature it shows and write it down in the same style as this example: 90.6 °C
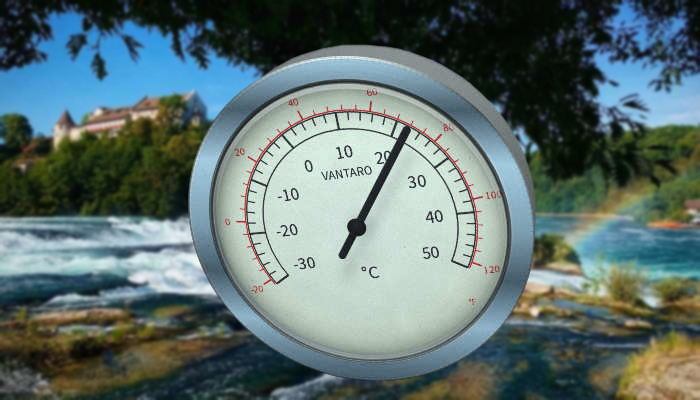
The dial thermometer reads 22 °C
